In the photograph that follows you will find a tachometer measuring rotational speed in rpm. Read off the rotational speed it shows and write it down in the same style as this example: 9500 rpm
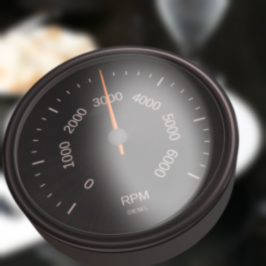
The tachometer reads 3000 rpm
